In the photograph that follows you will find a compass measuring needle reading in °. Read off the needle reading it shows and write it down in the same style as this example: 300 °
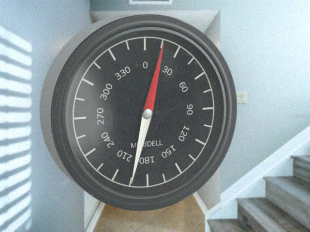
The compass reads 15 °
